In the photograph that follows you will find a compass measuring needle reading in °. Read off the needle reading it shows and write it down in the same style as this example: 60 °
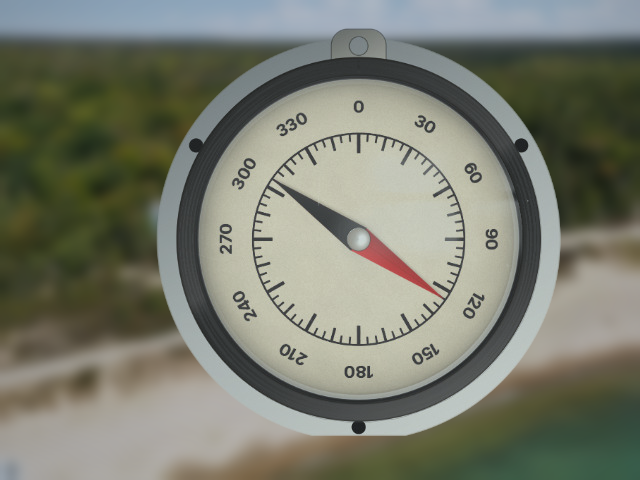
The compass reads 125 °
